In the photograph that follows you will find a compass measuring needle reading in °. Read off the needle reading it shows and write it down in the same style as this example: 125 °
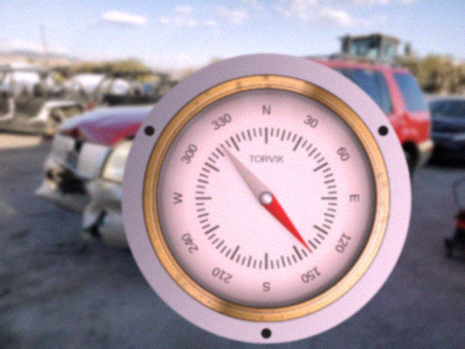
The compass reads 140 °
